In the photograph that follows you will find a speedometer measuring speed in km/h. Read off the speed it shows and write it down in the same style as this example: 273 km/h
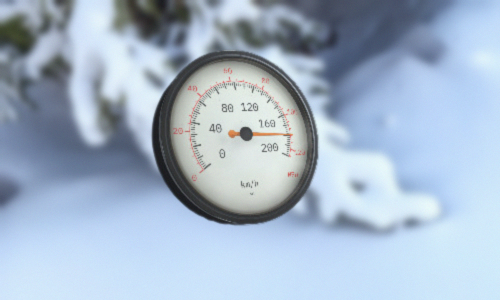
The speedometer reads 180 km/h
